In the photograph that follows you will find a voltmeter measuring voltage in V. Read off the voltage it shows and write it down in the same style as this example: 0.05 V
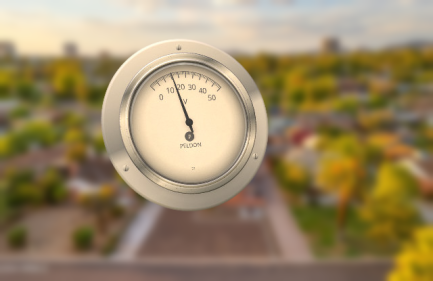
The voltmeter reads 15 V
